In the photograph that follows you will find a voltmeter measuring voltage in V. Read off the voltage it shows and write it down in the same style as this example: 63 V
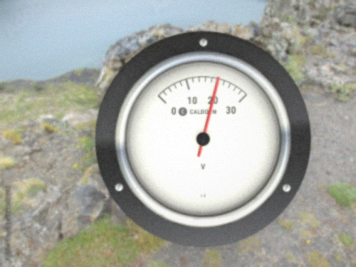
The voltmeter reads 20 V
